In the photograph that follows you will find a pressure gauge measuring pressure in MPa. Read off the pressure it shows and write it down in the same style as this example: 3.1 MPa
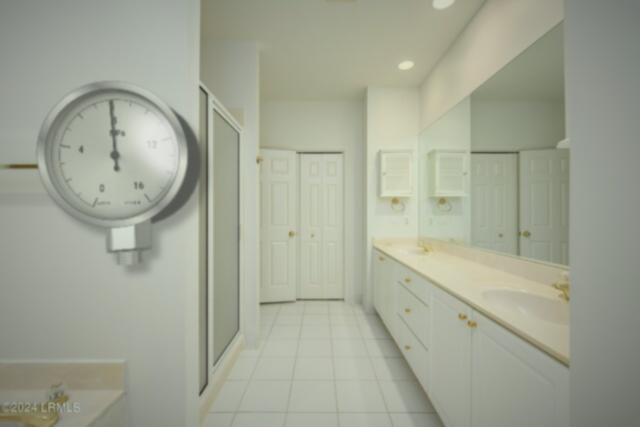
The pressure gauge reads 8 MPa
